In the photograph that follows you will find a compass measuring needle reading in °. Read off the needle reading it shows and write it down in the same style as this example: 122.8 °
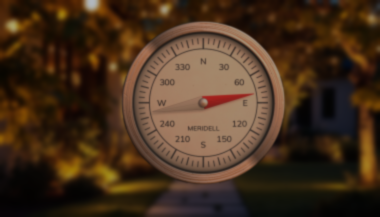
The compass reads 80 °
